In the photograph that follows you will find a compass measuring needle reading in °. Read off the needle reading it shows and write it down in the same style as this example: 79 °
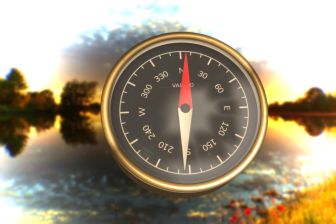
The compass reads 5 °
